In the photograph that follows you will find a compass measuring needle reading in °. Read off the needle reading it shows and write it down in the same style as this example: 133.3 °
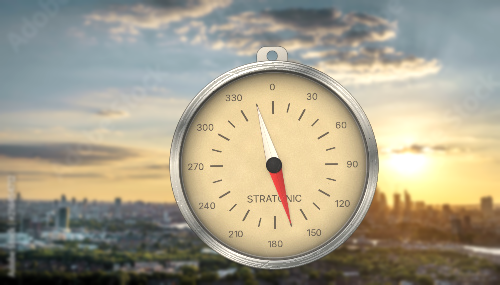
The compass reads 165 °
